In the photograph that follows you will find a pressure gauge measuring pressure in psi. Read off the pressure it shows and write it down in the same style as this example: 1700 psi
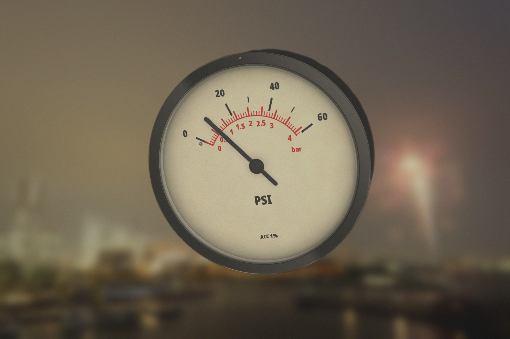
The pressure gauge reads 10 psi
